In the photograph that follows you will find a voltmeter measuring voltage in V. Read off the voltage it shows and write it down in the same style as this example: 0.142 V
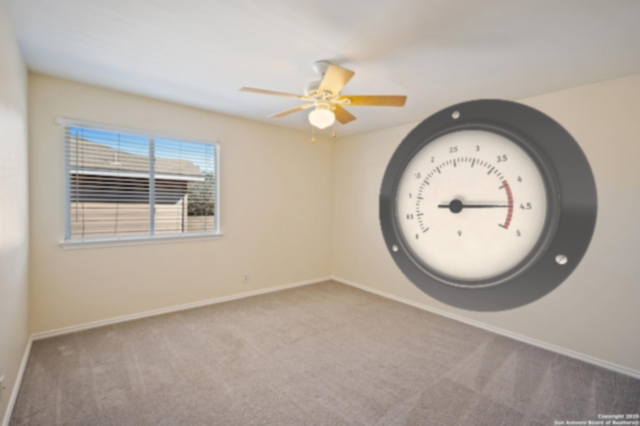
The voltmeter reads 4.5 V
